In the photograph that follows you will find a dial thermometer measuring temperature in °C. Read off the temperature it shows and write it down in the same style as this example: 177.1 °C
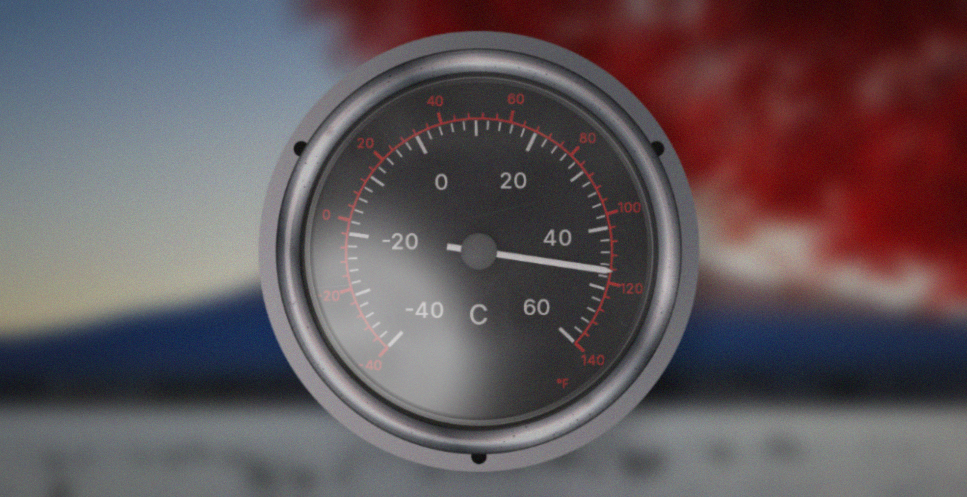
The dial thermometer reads 47 °C
